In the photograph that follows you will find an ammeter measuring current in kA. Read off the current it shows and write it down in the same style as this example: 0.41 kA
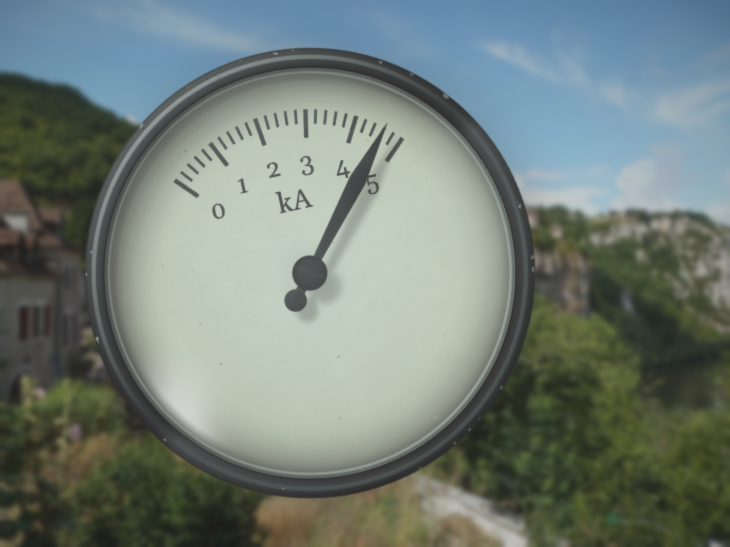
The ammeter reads 4.6 kA
